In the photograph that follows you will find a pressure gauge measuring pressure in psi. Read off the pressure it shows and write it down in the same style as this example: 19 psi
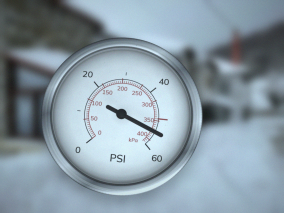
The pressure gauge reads 55 psi
